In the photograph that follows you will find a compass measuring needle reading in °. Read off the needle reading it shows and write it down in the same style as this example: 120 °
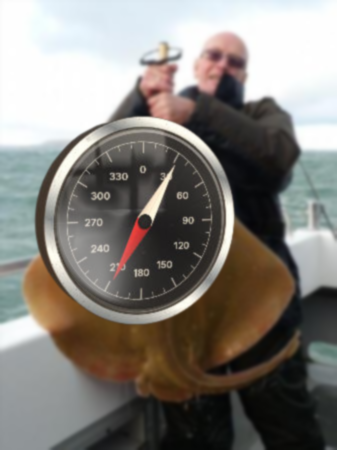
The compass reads 210 °
